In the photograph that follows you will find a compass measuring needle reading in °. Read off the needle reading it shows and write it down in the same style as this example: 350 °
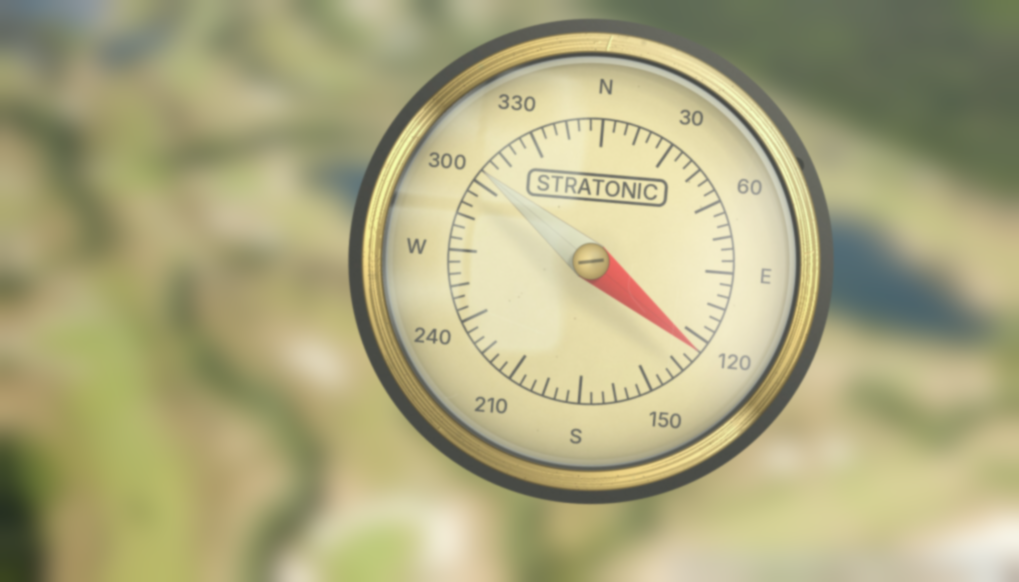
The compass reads 125 °
